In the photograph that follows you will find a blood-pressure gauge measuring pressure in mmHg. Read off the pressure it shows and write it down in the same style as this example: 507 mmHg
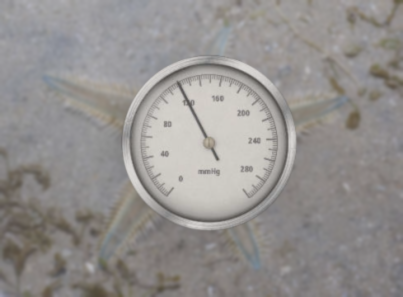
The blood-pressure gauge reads 120 mmHg
